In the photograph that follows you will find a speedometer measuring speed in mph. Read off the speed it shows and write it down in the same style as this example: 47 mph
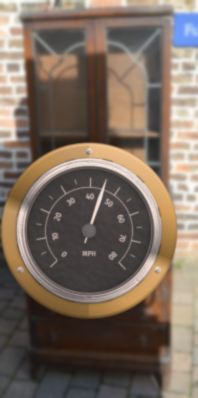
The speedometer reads 45 mph
